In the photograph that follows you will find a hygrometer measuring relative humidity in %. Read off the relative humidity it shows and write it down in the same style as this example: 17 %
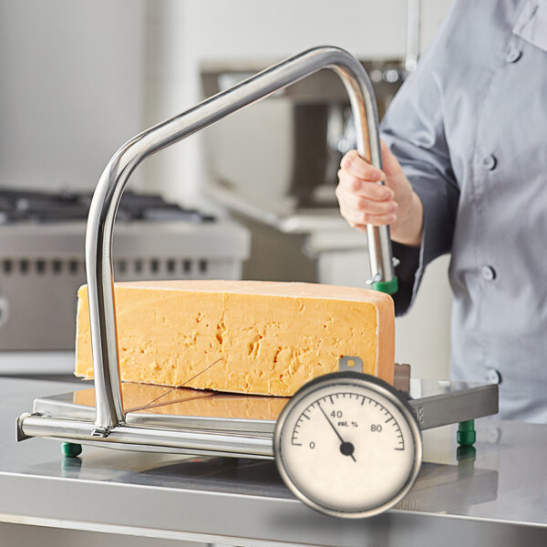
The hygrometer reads 32 %
